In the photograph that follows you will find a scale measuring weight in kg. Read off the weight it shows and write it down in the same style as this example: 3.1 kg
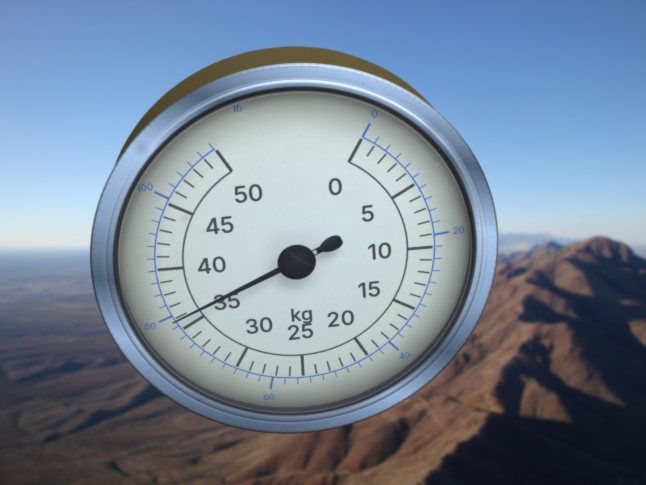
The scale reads 36 kg
